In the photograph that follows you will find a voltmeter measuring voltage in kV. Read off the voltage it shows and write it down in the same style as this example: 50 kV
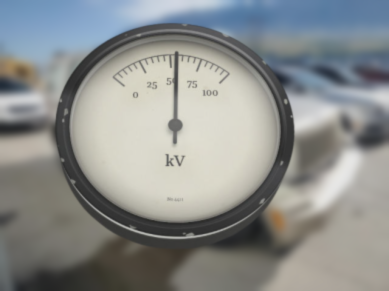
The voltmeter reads 55 kV
